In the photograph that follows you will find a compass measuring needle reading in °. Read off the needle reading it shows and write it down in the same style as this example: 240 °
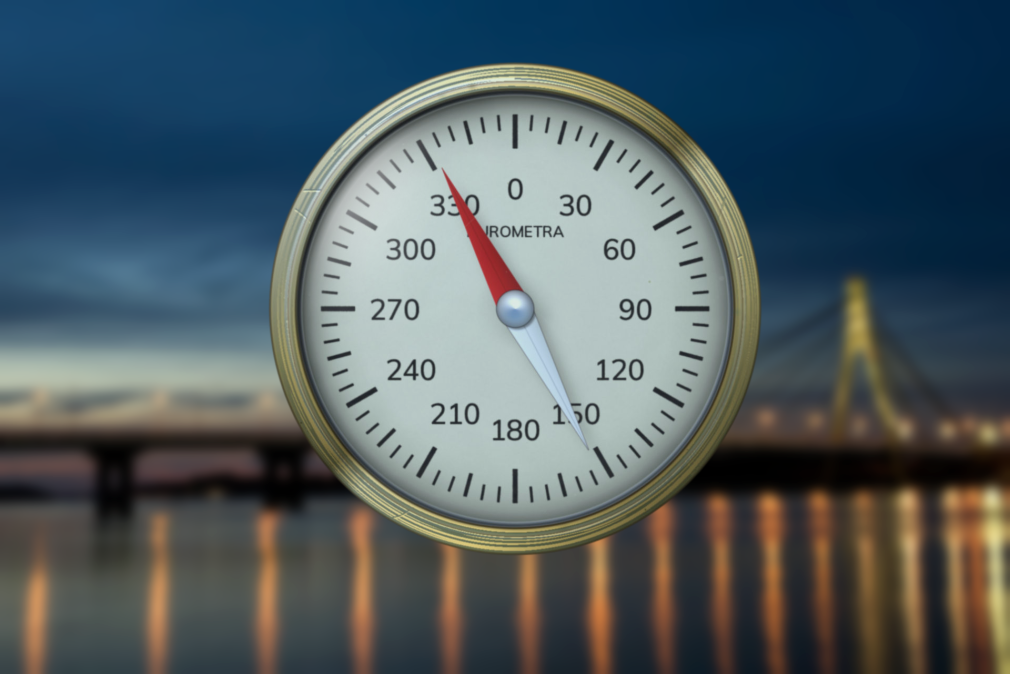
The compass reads 332.5 °
